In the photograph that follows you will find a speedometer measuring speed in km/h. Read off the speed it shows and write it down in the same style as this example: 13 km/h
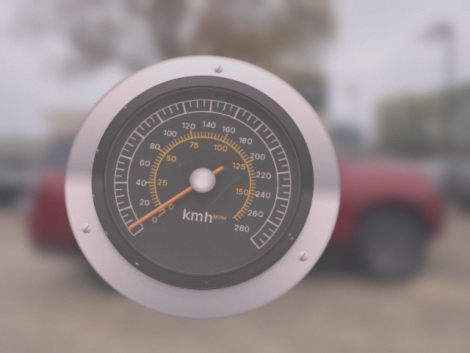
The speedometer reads 5 km/h
